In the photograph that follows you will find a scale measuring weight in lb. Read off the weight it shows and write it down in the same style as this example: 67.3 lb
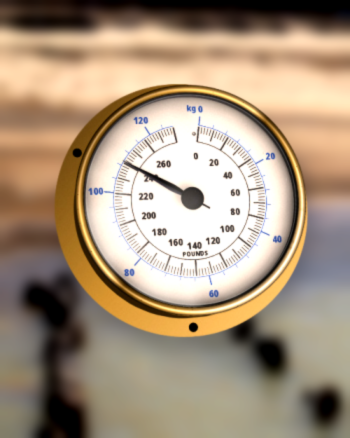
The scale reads 240 lb
